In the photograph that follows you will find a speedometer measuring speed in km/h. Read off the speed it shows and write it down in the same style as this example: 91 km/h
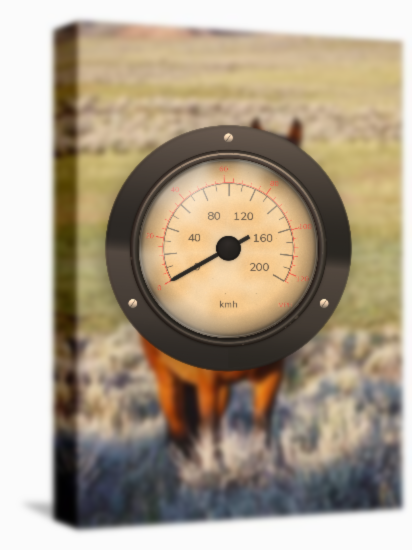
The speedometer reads 0 km/h
